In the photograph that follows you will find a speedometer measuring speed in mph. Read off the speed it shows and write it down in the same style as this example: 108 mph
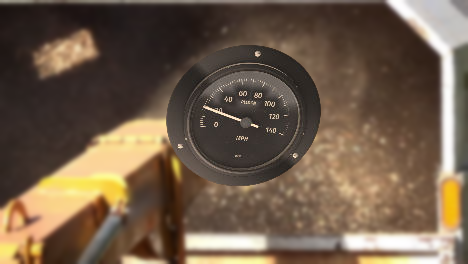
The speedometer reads 20 mph
